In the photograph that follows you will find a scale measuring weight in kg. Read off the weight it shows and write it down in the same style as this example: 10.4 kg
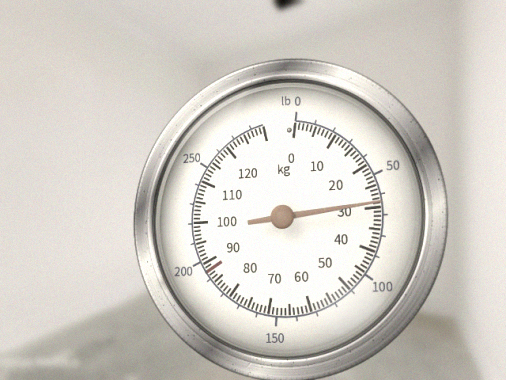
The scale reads 29 kg
